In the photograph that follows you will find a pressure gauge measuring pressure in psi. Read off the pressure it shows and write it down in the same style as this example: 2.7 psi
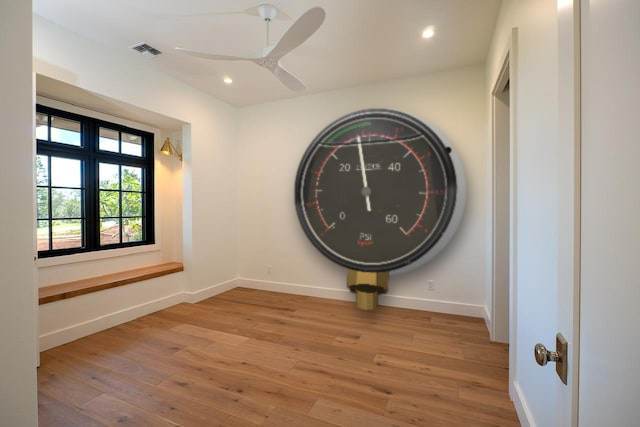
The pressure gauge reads 27.5 psi
